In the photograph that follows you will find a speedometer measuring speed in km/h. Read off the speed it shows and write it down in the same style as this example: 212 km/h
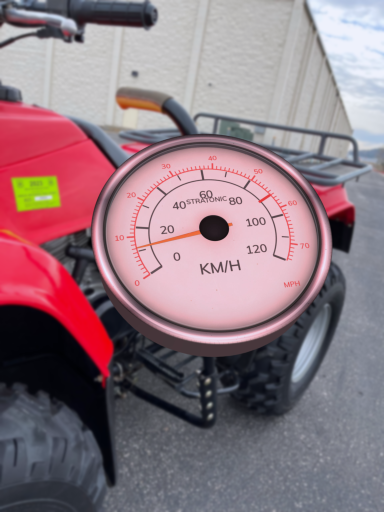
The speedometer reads 10 km/h
